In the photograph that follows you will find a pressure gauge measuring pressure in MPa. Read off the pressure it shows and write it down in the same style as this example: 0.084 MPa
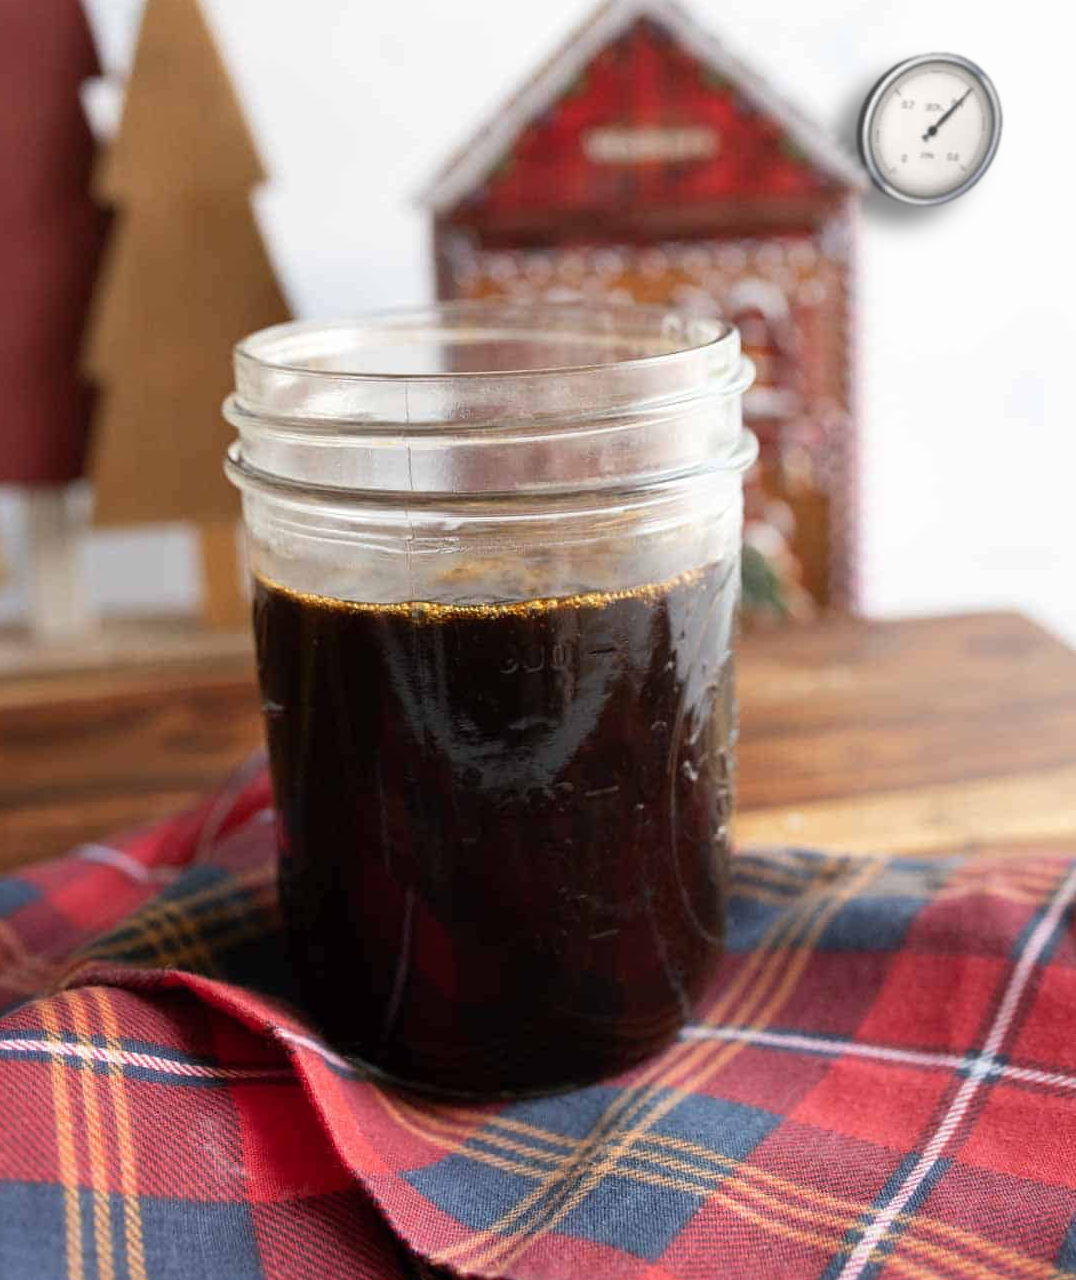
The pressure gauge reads 0.4 MPa
